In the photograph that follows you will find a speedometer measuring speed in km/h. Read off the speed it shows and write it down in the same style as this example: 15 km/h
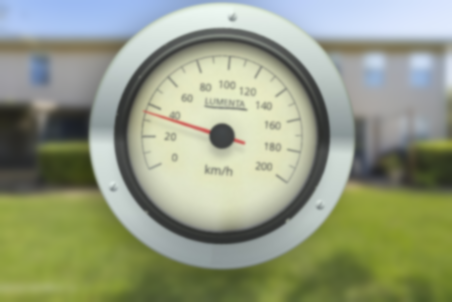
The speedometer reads 35 km/h
